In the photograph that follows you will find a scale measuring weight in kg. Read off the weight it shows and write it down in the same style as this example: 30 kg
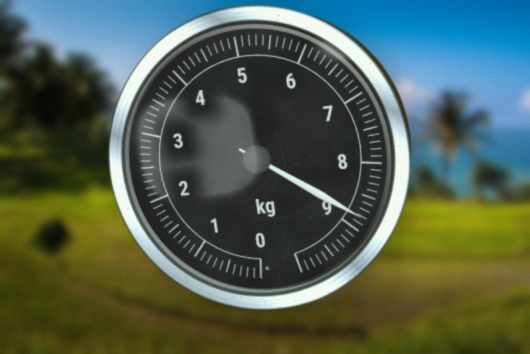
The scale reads 8.8 kg
